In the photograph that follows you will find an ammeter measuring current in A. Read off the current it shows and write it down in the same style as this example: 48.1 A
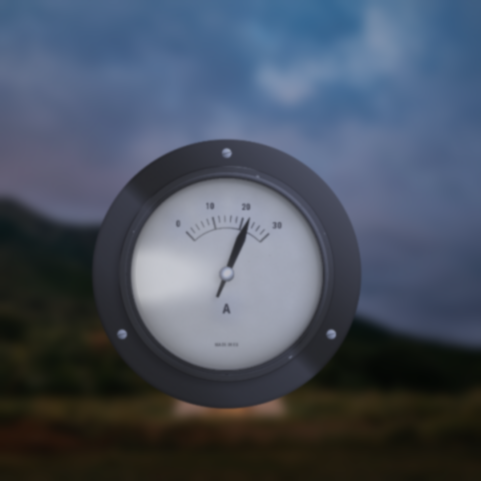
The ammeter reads 22 A
